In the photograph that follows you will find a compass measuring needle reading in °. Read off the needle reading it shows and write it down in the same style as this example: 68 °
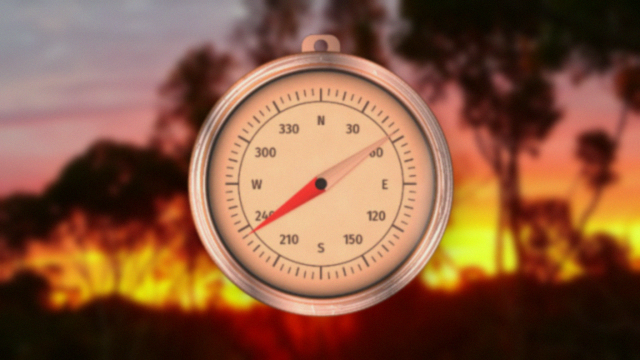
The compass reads 235 °
